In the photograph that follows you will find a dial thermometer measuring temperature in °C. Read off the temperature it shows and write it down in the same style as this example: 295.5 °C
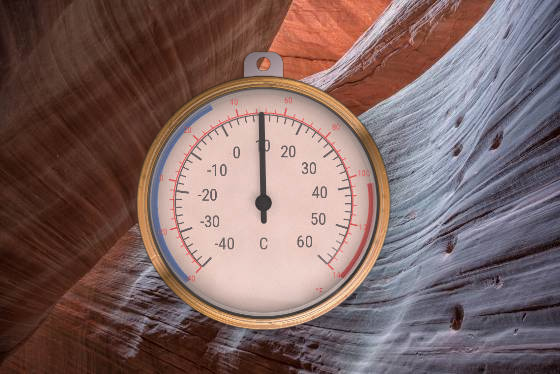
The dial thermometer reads 10 °C
